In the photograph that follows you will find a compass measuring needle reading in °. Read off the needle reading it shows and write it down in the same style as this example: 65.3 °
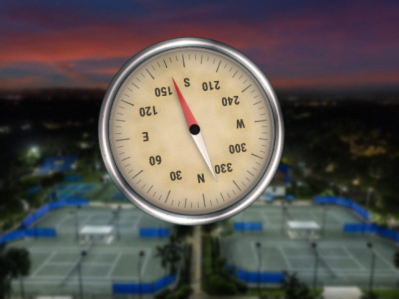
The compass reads 165 °
